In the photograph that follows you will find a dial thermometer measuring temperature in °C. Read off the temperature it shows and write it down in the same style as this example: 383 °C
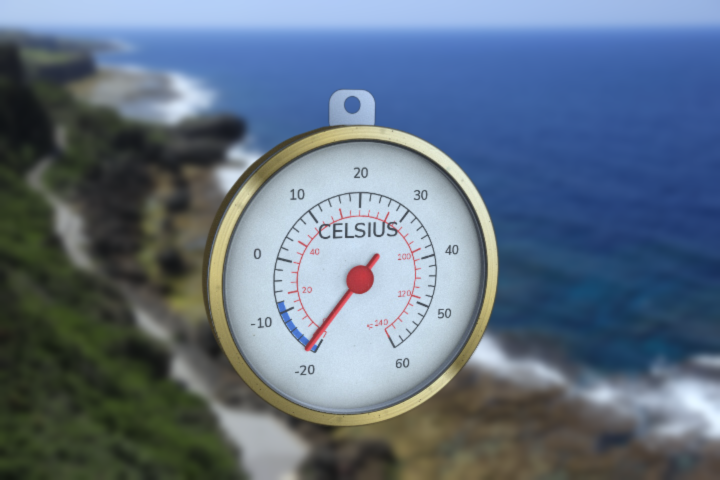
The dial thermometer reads -18 °C
